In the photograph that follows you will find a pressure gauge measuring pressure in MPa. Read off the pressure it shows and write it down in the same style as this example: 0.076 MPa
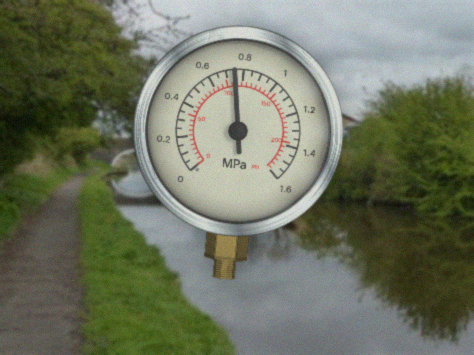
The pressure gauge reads 0.75 MPa
